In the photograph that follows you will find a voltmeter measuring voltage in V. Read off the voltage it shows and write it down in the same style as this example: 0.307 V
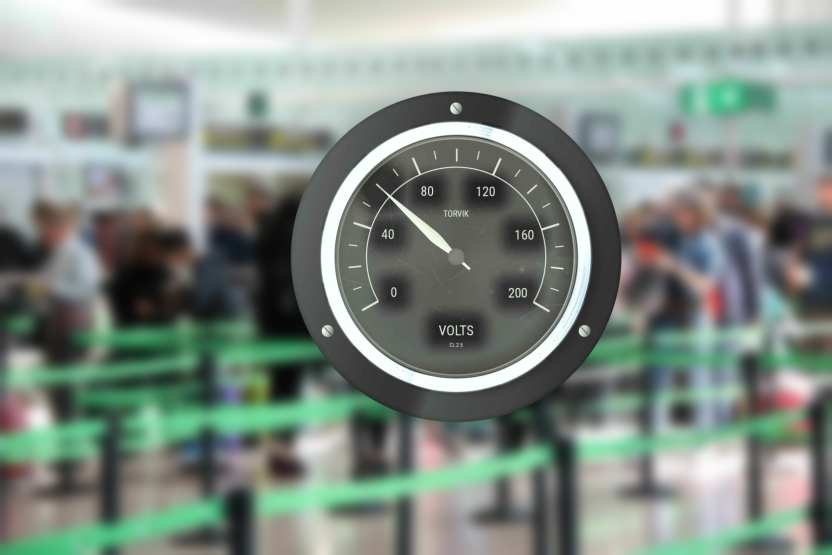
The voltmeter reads 60 V
